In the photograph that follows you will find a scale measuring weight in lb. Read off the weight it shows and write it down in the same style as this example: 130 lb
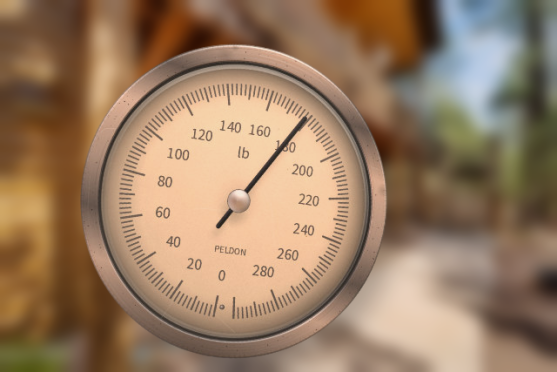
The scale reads 178 lb
